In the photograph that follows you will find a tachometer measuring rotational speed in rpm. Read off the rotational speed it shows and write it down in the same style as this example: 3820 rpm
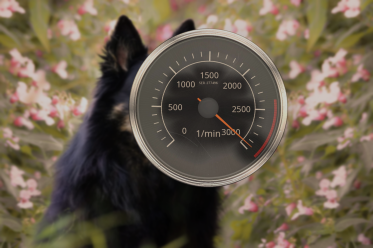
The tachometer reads 2950 rpm
